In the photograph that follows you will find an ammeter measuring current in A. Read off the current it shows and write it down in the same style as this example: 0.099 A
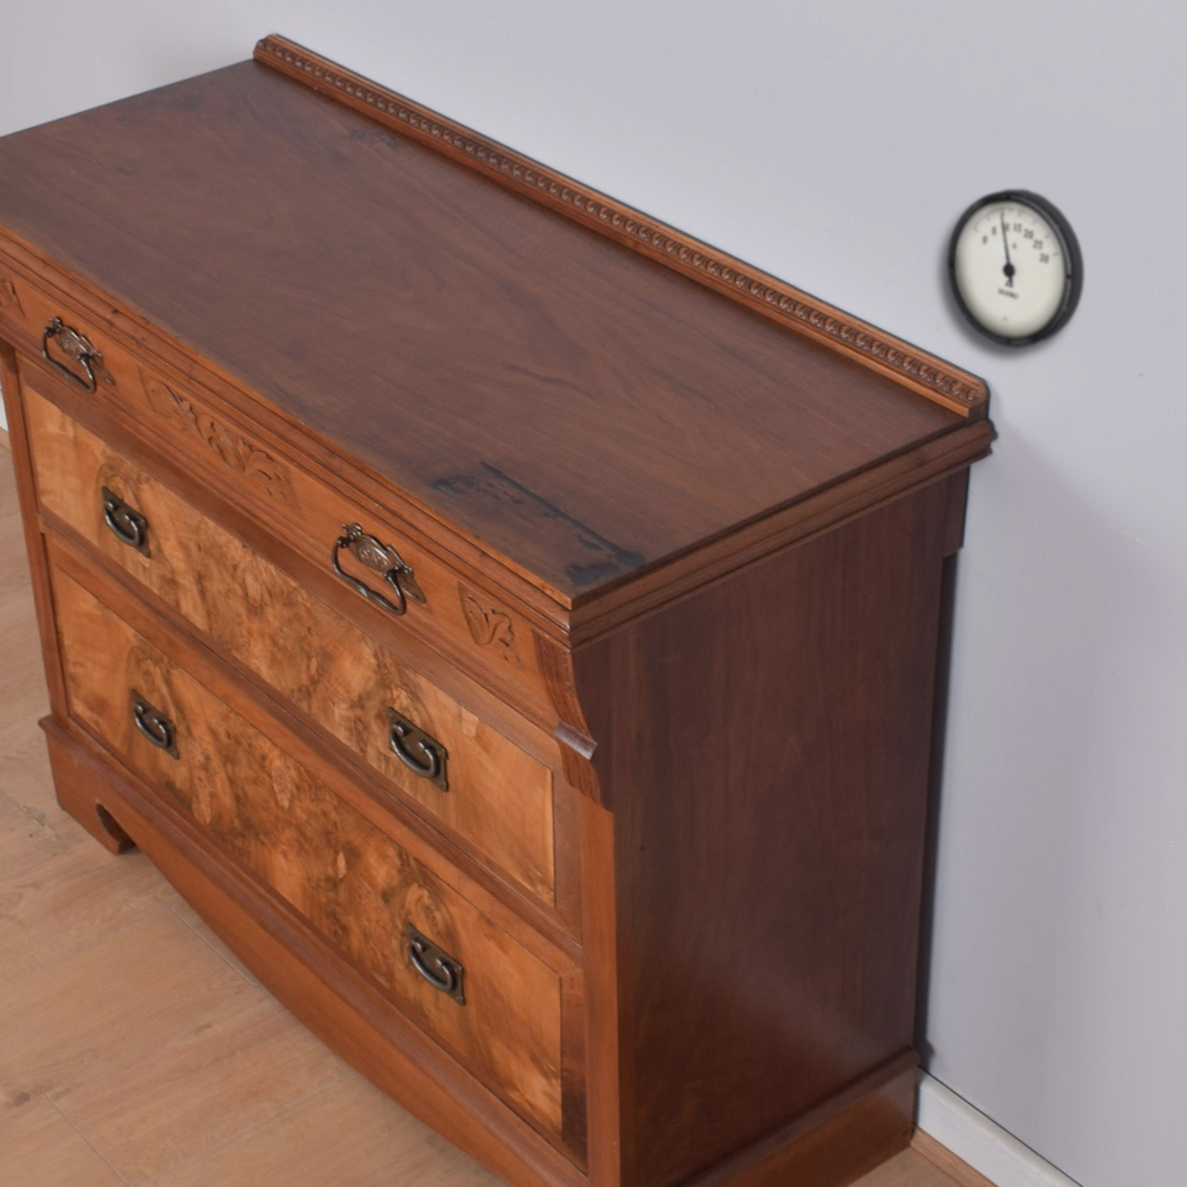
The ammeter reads 10 A
